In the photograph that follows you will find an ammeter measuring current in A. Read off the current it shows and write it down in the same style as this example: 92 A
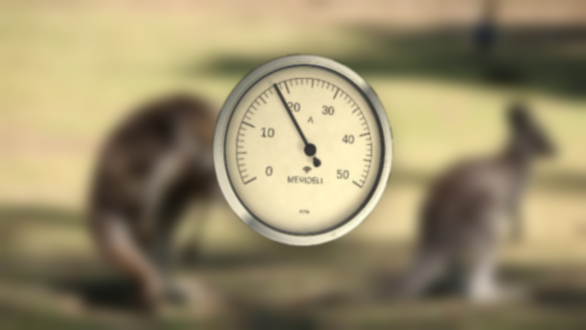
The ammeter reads 18 A
